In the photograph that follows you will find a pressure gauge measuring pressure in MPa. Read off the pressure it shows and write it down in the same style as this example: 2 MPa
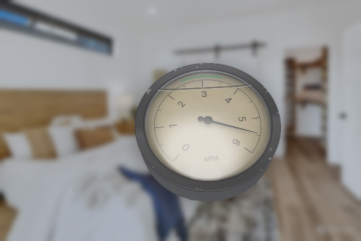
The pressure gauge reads 5.5 MPa
